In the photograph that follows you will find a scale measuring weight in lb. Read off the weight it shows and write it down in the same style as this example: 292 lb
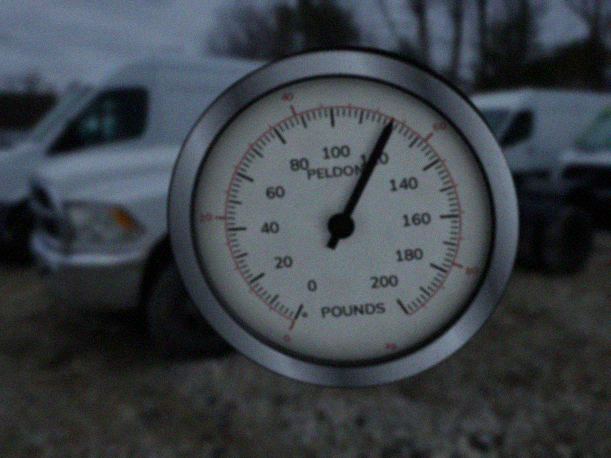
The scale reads 120 lb
